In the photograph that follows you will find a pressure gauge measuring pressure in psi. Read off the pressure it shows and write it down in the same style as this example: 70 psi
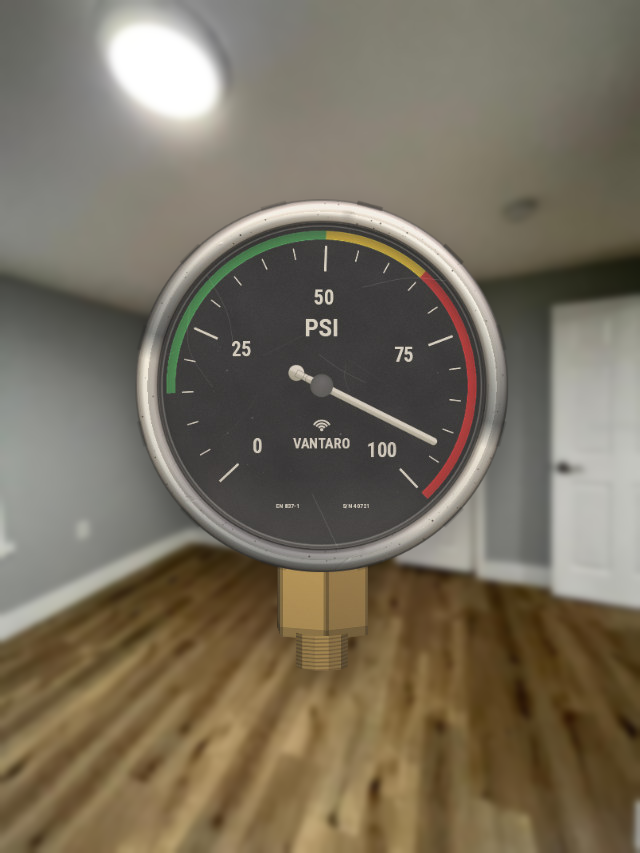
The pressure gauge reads 92.5 psi
